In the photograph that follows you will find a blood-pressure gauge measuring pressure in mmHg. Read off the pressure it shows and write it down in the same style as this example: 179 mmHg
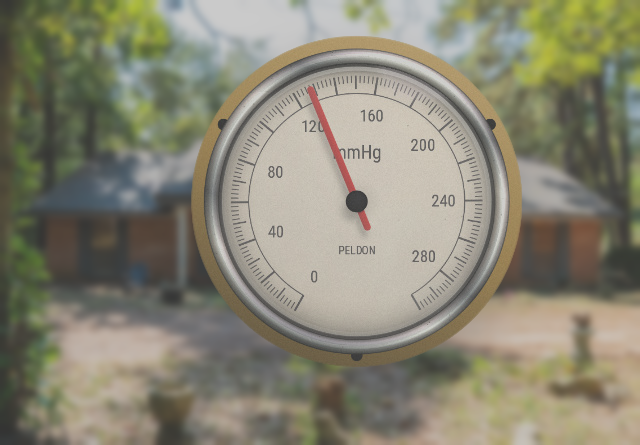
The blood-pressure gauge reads 128 mmHg
